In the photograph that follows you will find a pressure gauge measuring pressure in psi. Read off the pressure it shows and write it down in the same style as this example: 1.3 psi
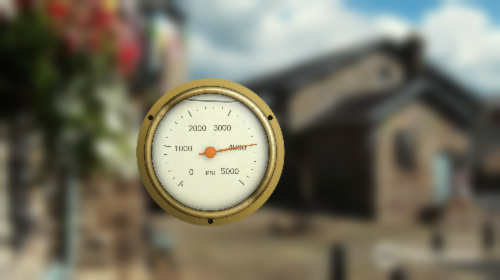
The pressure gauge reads 4000 psi
